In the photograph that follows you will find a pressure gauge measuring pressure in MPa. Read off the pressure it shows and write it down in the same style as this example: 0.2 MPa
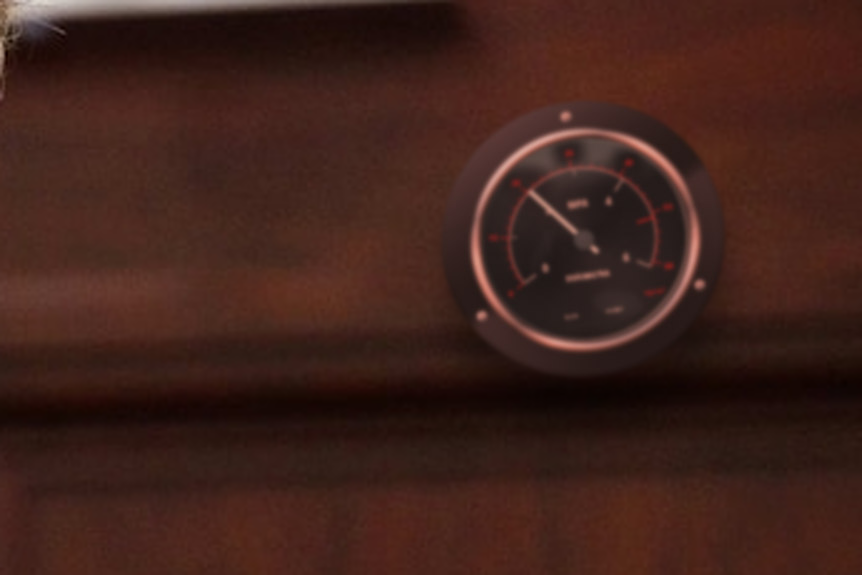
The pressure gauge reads 2 MPa
